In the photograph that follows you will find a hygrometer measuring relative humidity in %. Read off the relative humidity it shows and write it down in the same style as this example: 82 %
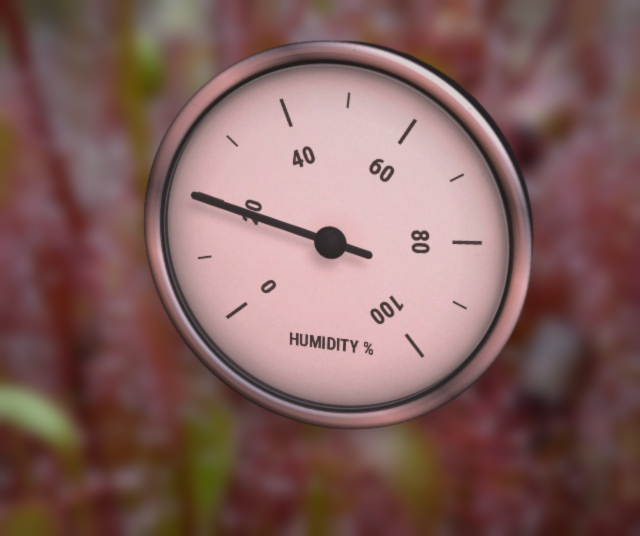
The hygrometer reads 20 %
